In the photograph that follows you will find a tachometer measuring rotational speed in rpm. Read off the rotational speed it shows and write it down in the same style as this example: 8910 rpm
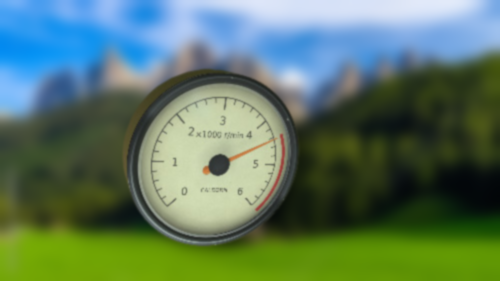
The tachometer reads 4400 rpm
